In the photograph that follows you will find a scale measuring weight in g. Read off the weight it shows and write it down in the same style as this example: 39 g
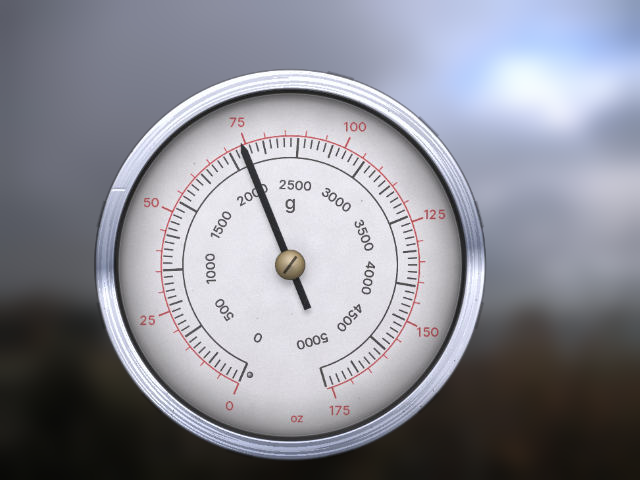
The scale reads 2100 g
